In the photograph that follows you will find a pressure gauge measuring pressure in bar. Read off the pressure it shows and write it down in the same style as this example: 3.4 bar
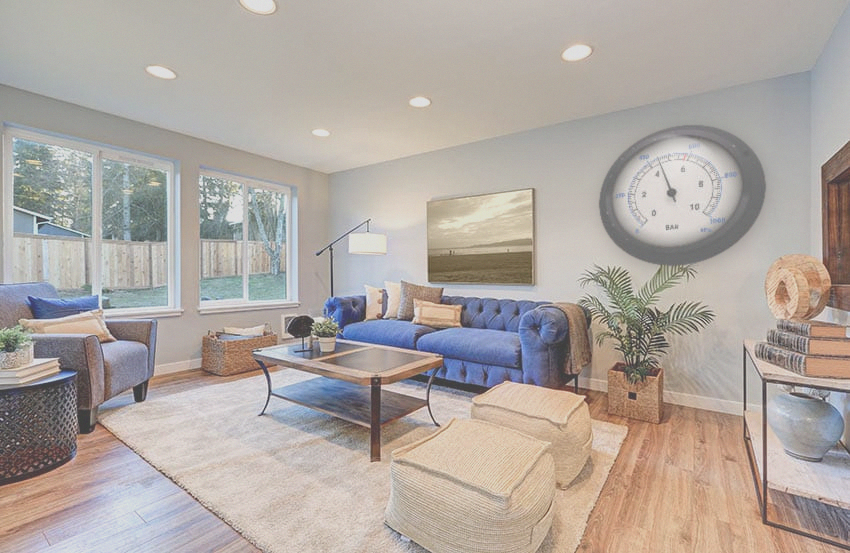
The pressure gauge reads 4.5 bar
